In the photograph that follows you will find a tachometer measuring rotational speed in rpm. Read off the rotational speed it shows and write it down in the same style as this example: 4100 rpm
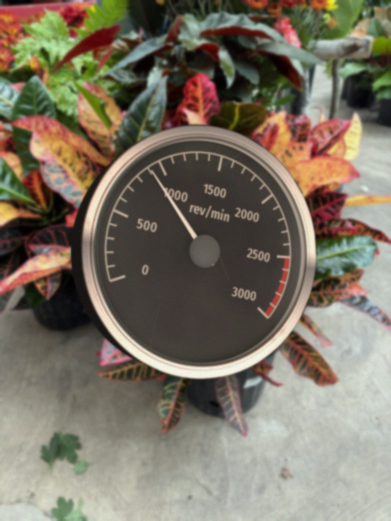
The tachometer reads 900 rpm
